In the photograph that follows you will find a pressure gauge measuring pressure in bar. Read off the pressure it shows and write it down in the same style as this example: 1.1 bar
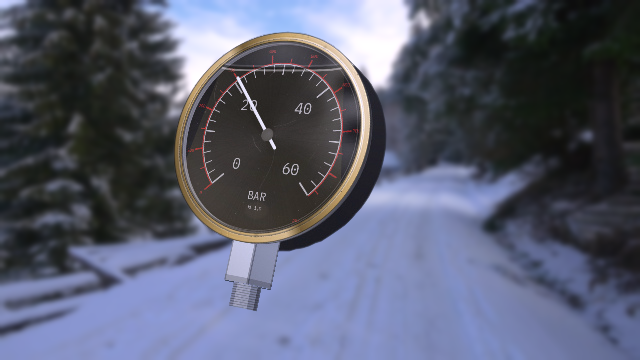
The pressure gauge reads 21 bar
